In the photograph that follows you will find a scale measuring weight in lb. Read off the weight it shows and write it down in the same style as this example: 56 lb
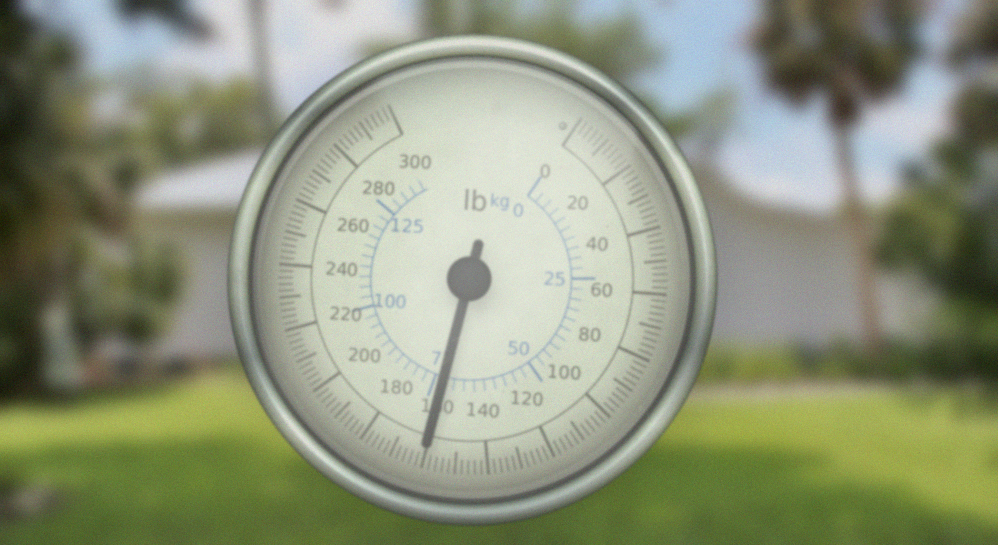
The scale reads 160 lb
